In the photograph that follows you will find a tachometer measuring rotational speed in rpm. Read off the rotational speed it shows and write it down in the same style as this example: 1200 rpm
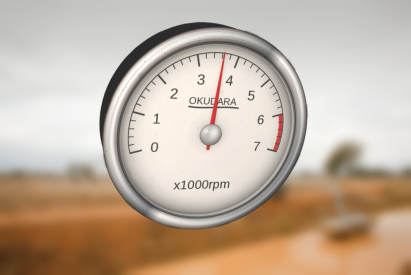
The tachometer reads 3600 rpm
